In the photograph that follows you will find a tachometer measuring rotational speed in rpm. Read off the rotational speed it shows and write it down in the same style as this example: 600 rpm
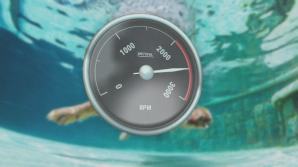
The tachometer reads 2500 rpm
